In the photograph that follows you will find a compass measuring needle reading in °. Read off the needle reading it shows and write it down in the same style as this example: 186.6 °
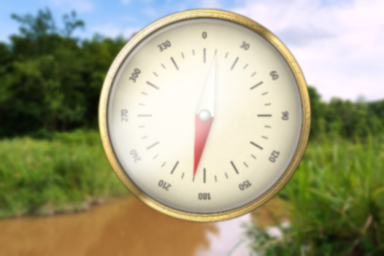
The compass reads 190 °
